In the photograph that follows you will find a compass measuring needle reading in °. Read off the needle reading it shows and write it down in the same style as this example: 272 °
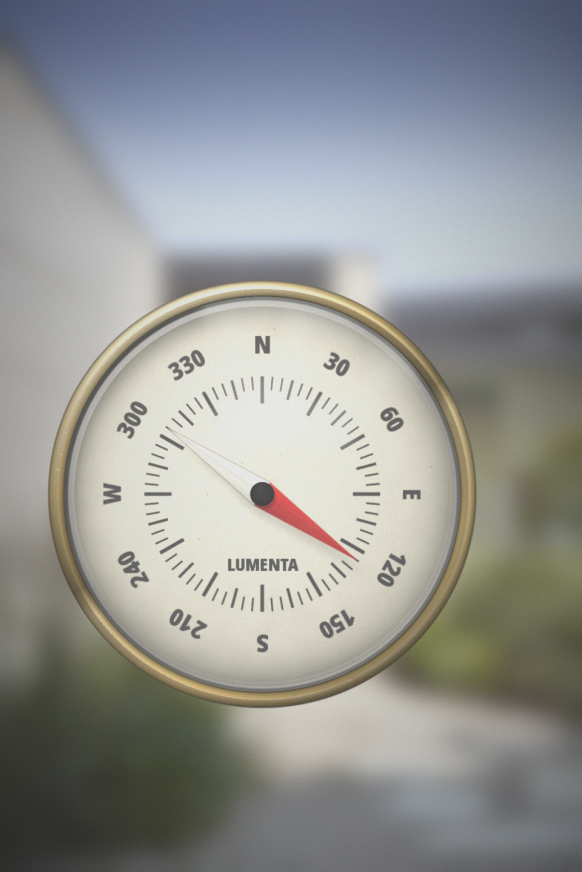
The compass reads 125 °
